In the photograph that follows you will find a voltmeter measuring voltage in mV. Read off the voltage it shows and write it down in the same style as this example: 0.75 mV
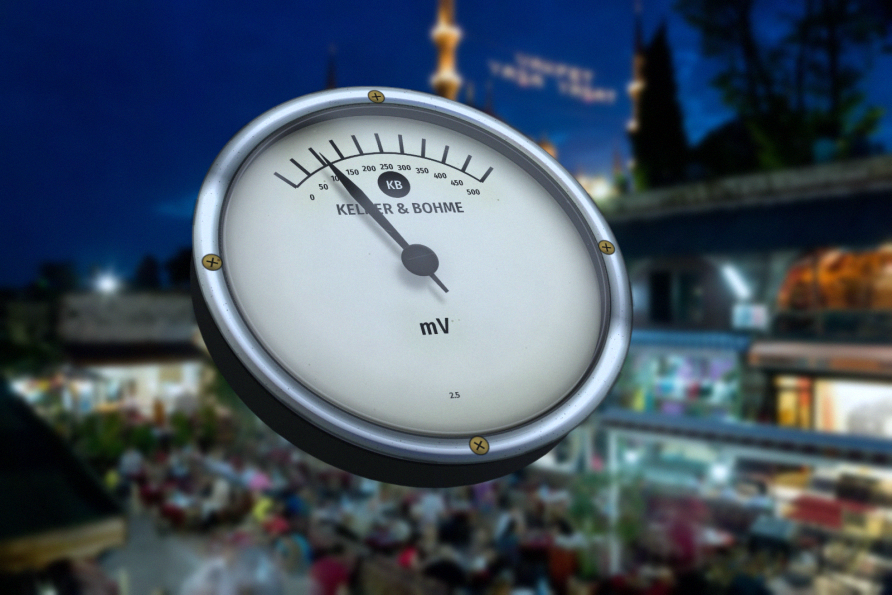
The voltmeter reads 100 mV
